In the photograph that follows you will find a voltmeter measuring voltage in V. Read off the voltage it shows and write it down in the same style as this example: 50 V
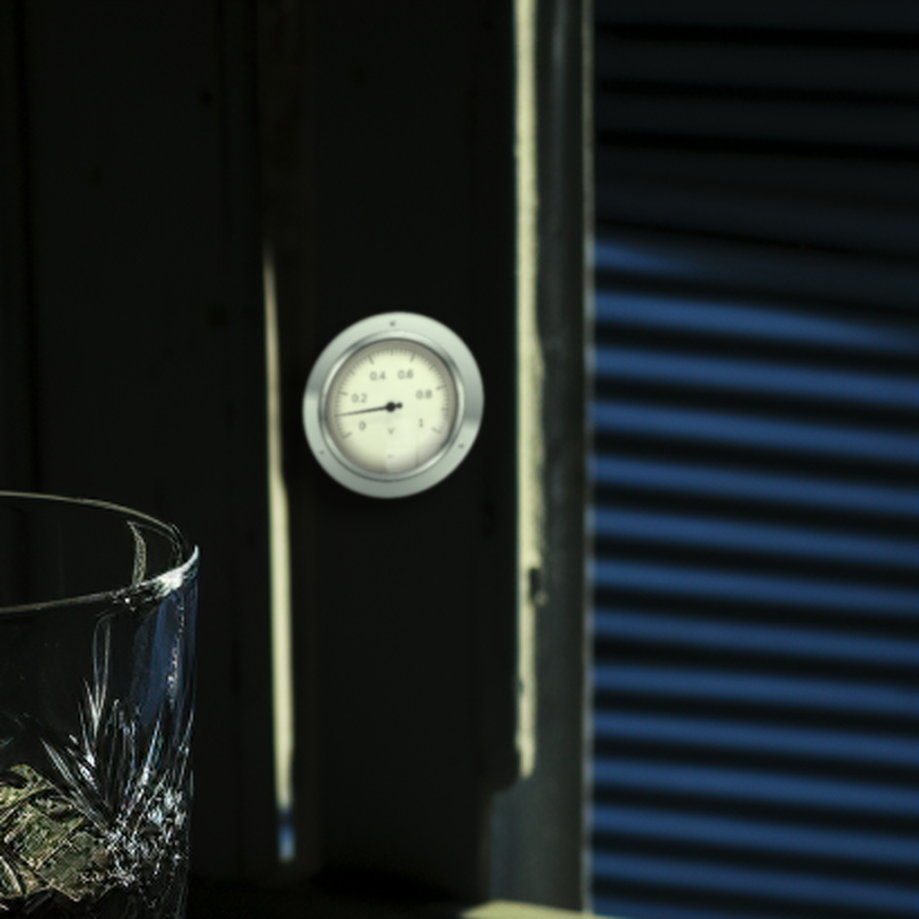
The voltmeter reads 0.1 V
